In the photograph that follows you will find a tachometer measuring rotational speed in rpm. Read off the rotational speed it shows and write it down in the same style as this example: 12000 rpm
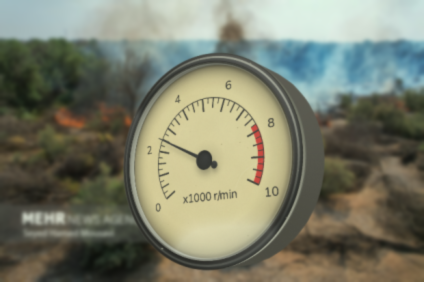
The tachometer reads 2500 rpm
